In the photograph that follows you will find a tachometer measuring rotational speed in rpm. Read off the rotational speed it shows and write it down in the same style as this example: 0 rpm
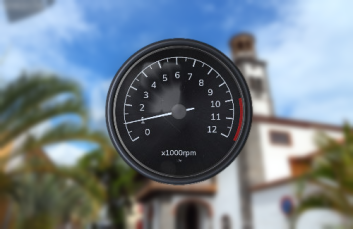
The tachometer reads 1000 rpm
